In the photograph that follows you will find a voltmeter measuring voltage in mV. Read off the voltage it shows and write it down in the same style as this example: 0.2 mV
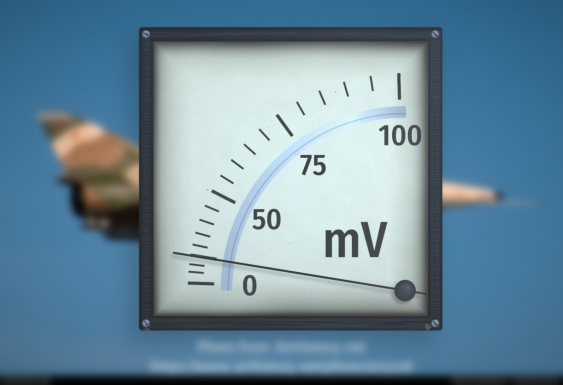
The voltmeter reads 25 mV
